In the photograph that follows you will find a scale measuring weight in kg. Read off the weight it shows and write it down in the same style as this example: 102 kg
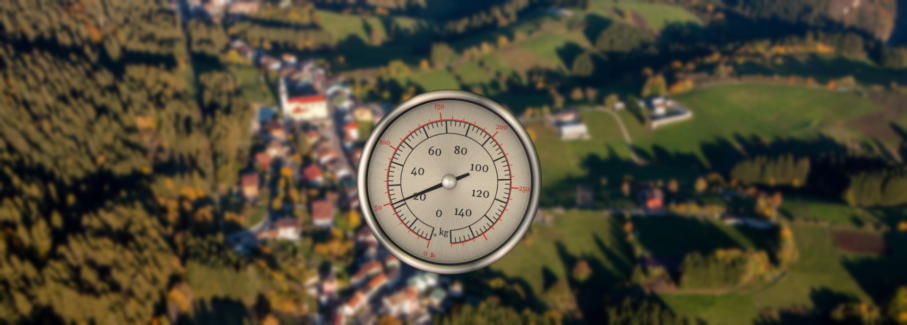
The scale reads 22 kg
